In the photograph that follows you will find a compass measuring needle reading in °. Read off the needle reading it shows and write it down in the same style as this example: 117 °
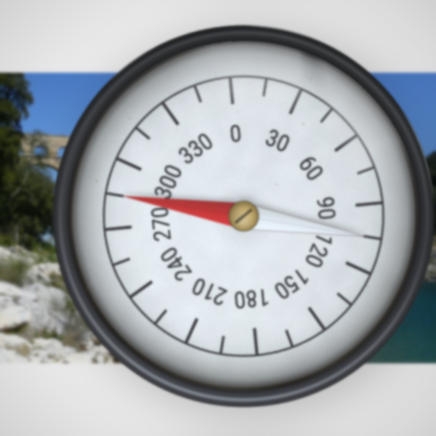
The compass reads 285 °
